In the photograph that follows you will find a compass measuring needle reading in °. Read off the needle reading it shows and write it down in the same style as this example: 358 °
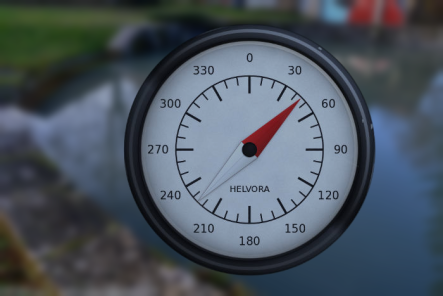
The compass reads 45 °
